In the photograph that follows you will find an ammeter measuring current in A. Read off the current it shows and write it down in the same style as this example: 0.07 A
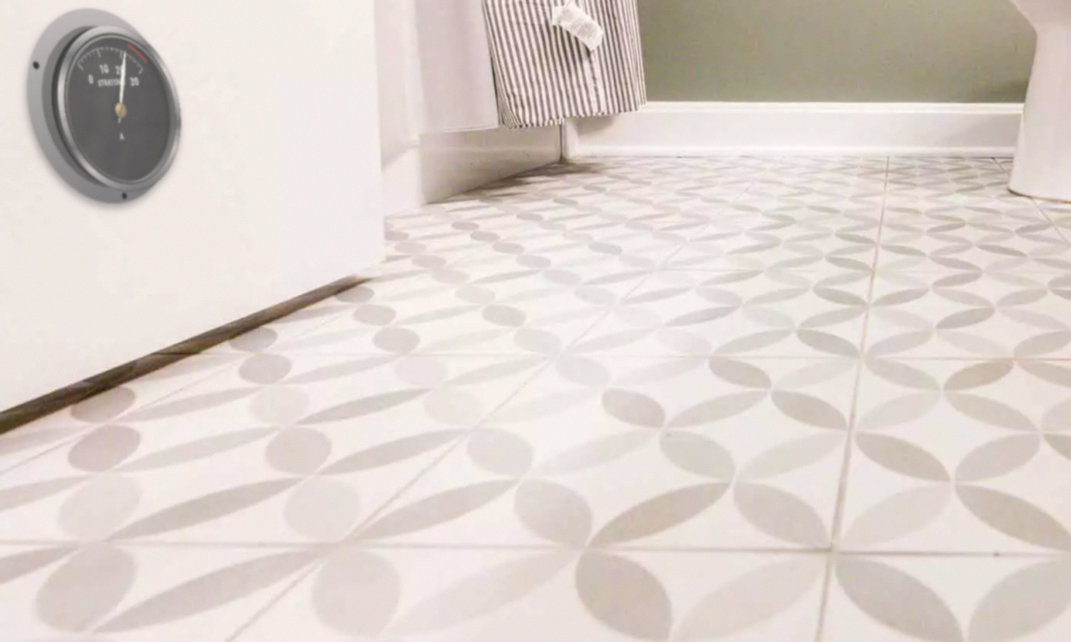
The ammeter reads 20 A
